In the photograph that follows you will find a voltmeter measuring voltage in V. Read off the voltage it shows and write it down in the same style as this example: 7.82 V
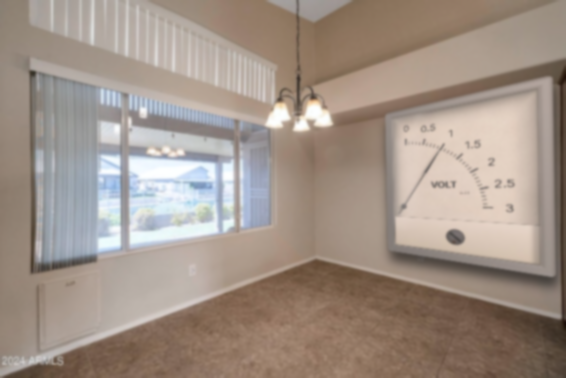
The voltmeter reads 1 V
